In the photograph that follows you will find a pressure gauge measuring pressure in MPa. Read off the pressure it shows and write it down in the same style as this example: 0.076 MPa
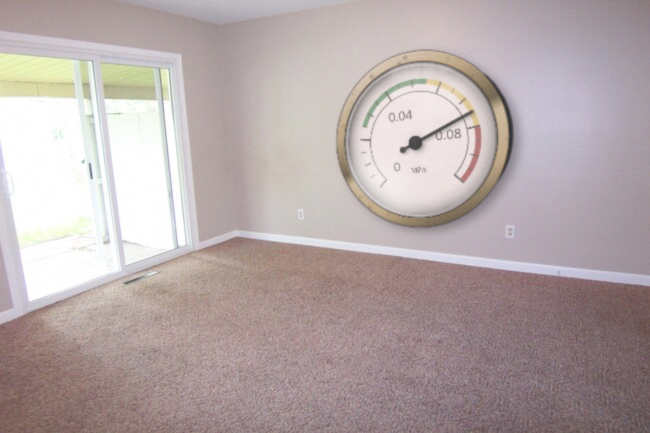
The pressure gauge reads 0.075 MPa
